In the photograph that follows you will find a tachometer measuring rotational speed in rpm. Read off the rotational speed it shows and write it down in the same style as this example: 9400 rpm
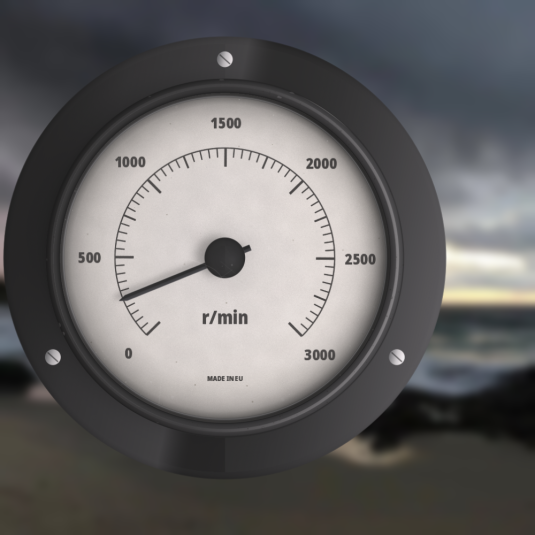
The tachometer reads 250 rpm
